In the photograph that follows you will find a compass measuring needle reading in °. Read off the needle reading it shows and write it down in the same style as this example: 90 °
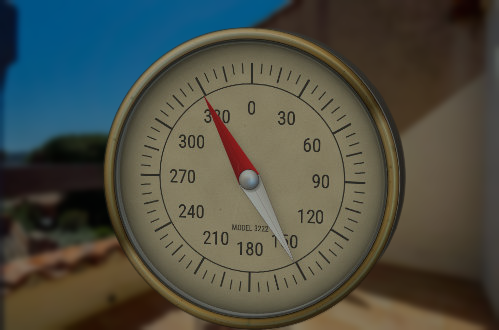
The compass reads 330 °
